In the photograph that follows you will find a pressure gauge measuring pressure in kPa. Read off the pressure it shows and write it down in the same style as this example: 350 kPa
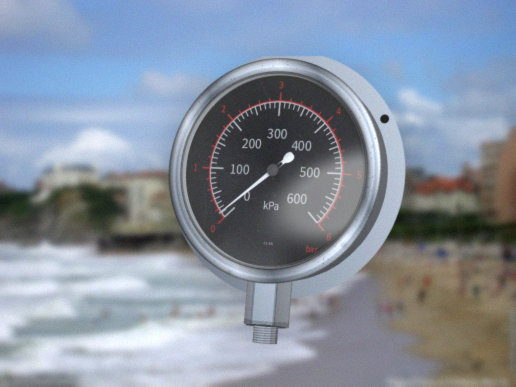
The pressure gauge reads 10 kPa
